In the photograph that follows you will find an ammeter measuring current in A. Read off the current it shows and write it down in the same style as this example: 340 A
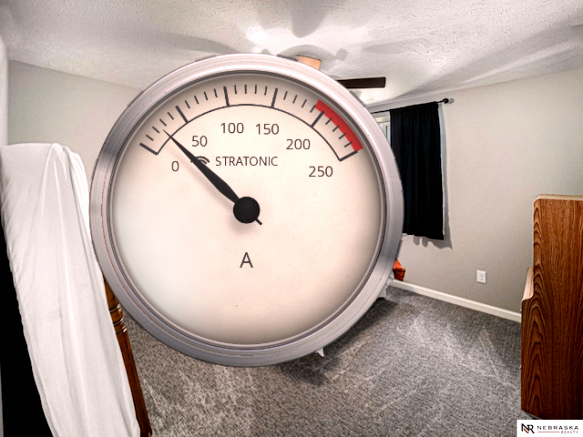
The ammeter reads 25 A
